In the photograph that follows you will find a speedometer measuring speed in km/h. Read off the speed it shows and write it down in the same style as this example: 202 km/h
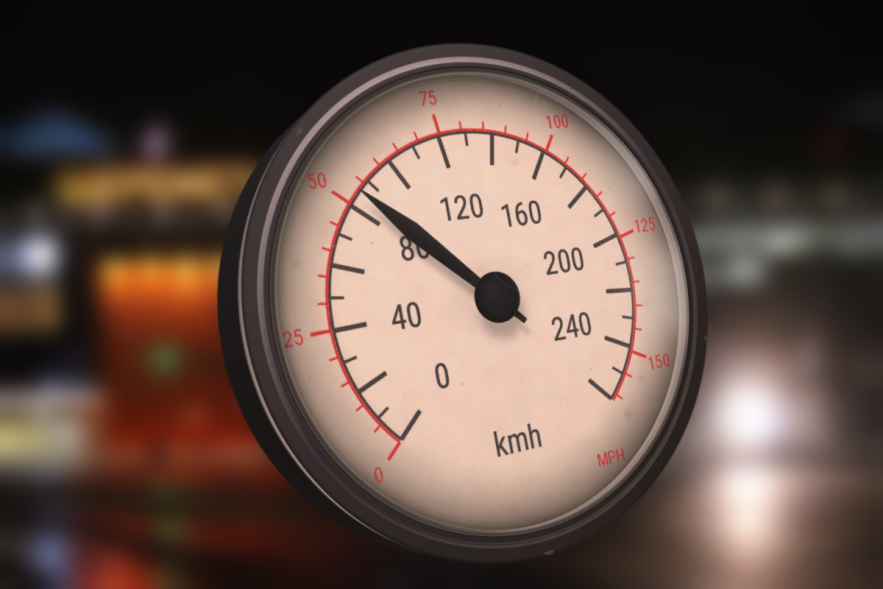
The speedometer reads 85 km/h
